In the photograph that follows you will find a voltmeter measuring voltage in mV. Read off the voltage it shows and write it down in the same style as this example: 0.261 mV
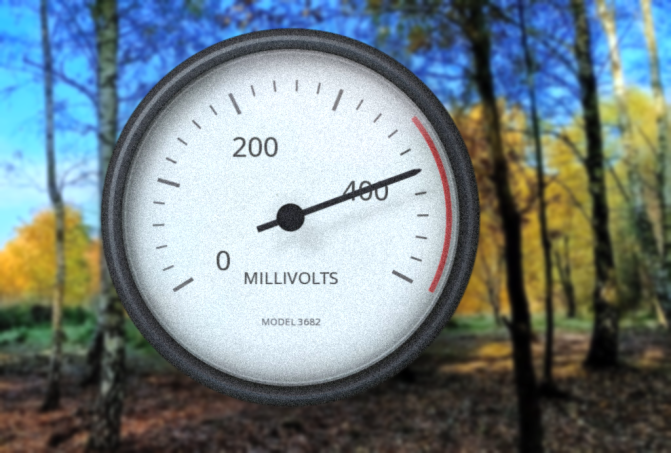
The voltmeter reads 400 mV
